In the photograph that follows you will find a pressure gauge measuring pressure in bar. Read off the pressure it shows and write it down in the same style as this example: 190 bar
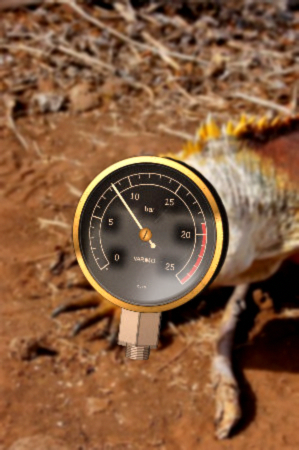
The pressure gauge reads 8.5 bar
